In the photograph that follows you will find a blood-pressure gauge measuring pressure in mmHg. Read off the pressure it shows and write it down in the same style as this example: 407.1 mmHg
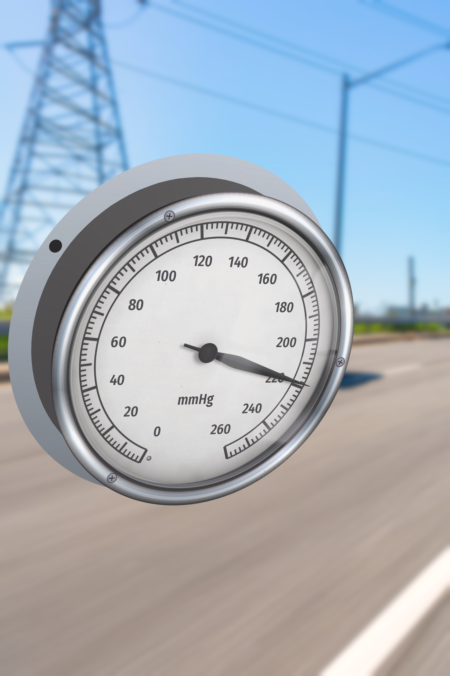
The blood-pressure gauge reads 218 mmHg
